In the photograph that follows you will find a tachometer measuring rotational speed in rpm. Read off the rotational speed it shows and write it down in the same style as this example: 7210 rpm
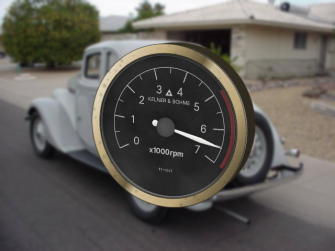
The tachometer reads 6500 rpm
